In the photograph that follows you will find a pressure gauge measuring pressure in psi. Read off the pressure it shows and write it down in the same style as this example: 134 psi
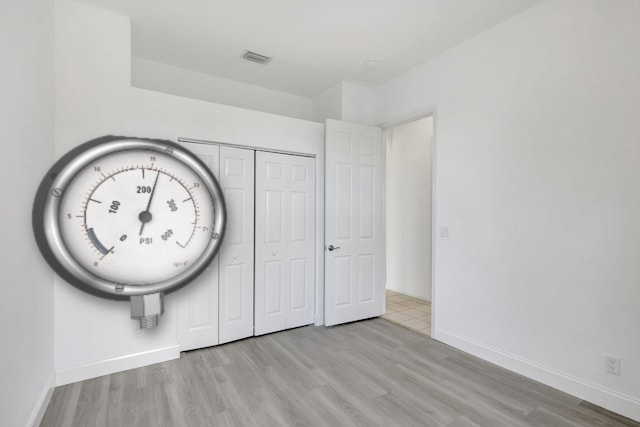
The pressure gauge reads 225 psi
